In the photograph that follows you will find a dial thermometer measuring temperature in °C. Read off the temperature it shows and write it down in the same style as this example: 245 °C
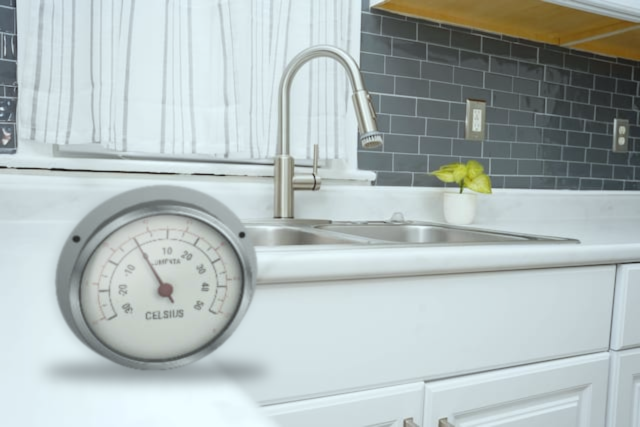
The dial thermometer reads 0 °C
